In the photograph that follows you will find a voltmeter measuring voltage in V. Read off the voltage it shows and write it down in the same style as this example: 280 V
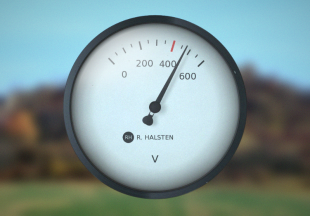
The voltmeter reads 475 V
